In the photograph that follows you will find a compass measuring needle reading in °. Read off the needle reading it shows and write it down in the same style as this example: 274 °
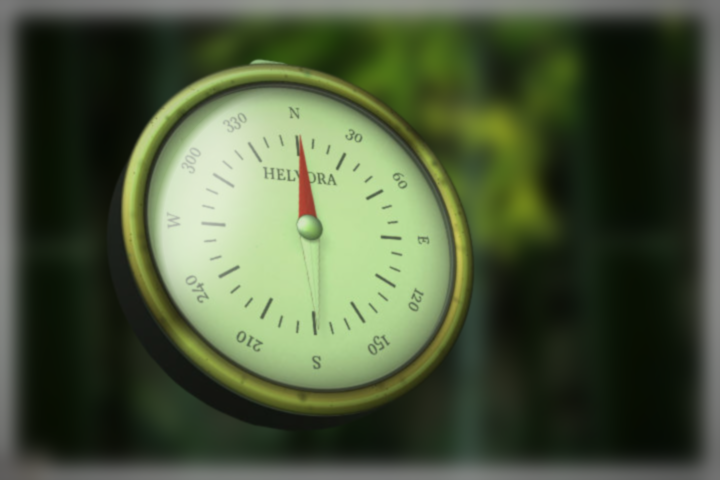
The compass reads 0 °
